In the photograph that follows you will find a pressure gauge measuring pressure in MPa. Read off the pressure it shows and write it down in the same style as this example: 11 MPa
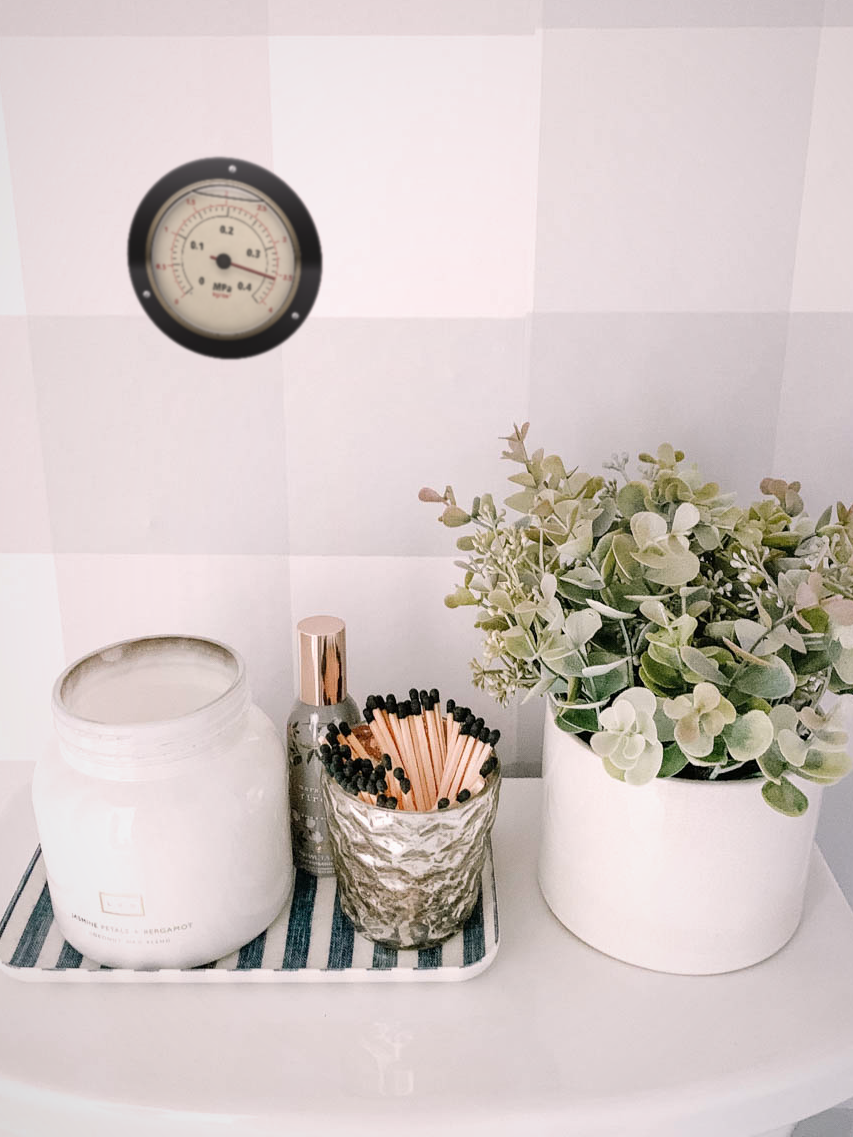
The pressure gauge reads 0.35 MPa
